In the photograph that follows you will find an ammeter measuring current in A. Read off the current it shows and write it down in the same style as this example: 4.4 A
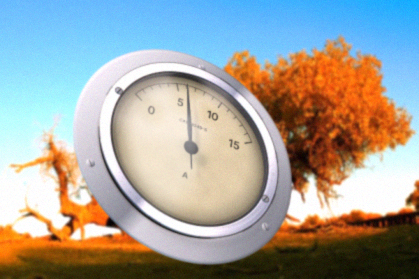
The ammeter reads 6 A
